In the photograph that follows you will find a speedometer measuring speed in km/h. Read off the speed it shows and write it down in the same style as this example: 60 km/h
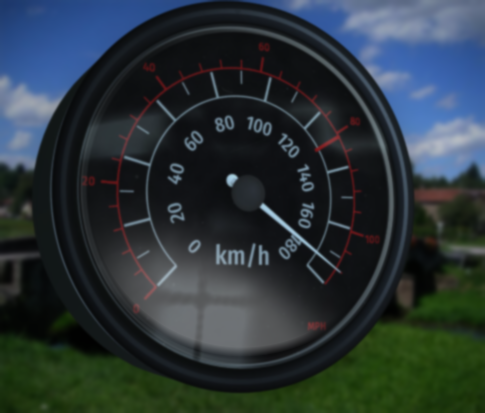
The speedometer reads 175 km/h
